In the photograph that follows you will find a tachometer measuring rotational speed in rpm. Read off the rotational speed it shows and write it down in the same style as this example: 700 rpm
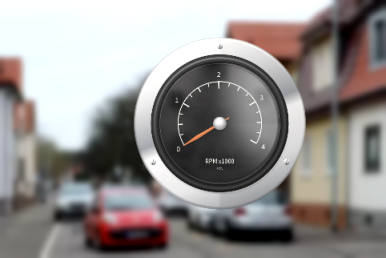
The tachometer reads 0 rpm
